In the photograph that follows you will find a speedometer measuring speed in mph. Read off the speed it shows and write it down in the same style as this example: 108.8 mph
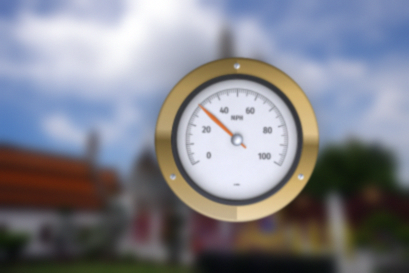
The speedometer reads 30 mph
